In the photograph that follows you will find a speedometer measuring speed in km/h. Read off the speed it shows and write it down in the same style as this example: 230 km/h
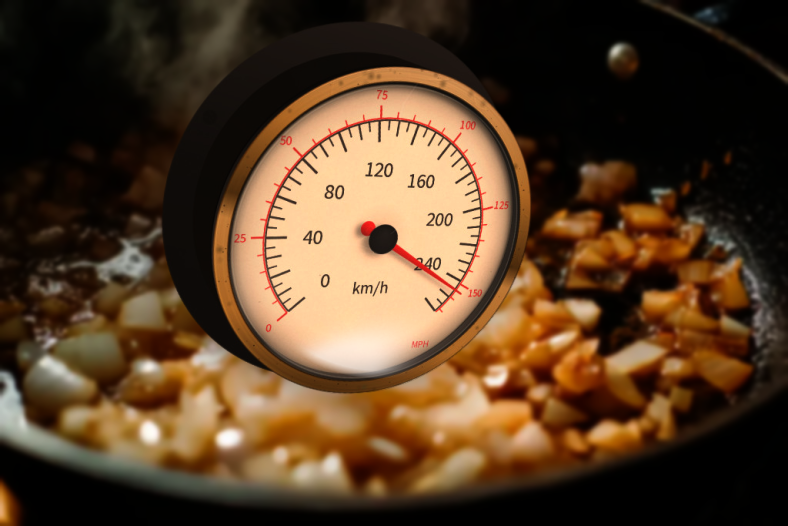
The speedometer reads 245 km/h
